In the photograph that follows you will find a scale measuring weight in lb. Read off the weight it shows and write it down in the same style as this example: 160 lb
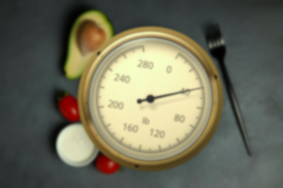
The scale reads 40 lb
